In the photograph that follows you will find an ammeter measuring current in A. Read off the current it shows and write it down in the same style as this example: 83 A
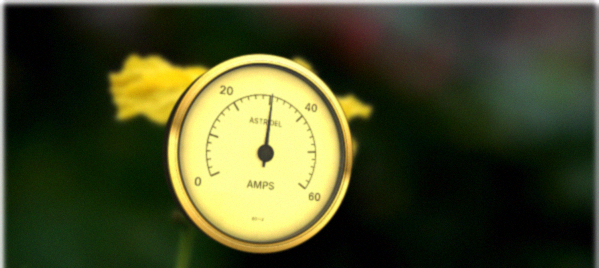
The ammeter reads 30 A
